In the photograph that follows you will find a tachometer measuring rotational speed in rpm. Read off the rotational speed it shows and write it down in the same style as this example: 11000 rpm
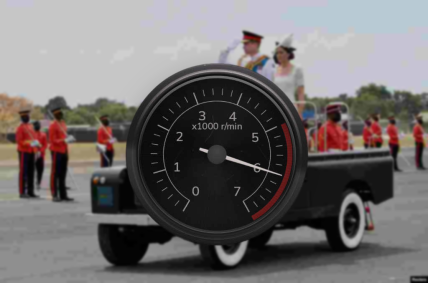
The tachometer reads 6000 rpm
